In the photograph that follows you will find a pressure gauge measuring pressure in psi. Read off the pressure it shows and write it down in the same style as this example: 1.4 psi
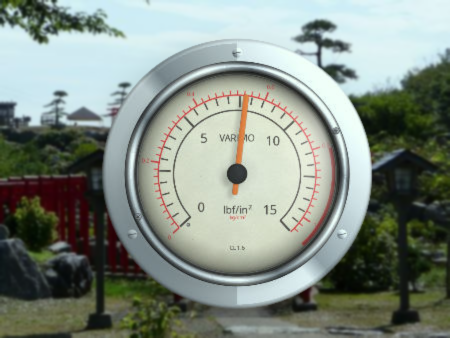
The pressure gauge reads 7.75 psi
